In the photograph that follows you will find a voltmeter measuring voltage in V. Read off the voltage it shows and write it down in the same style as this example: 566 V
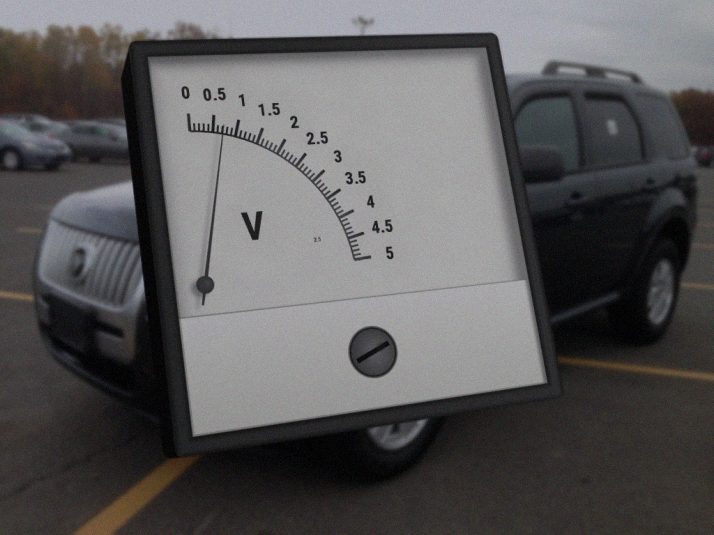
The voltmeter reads 0.7 V
